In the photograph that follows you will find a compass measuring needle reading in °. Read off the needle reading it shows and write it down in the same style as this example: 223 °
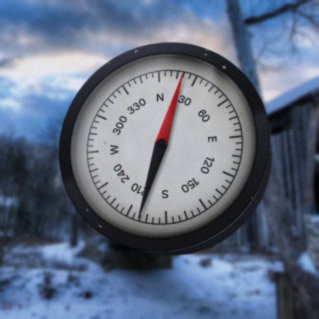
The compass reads 20 °
